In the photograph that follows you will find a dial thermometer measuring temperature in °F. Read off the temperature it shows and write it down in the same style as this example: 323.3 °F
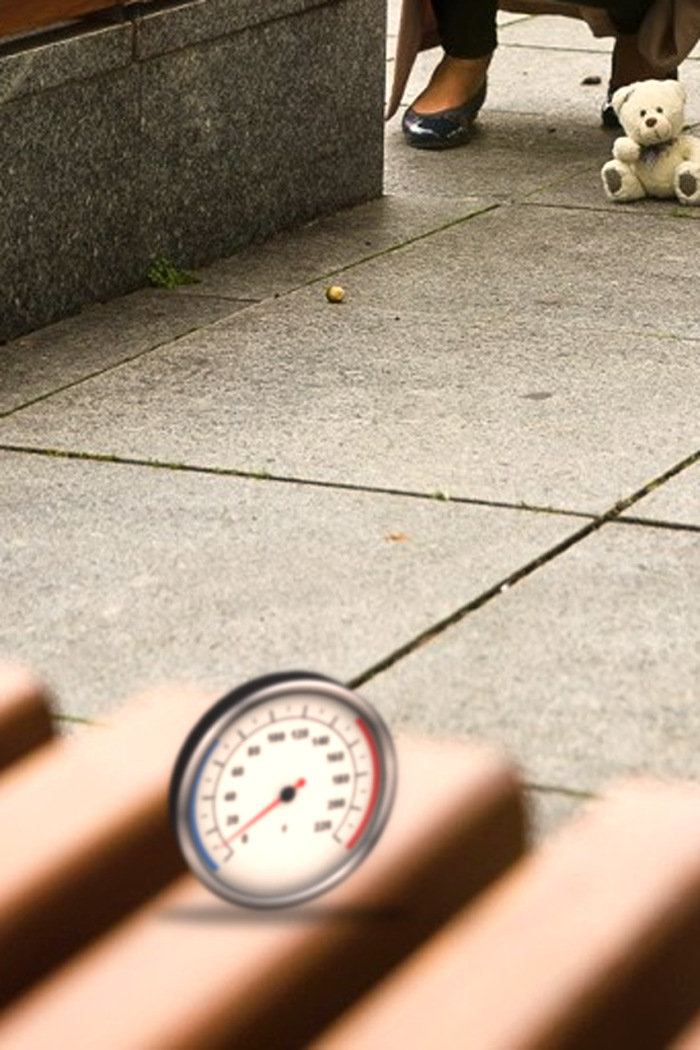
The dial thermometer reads 10 °F
